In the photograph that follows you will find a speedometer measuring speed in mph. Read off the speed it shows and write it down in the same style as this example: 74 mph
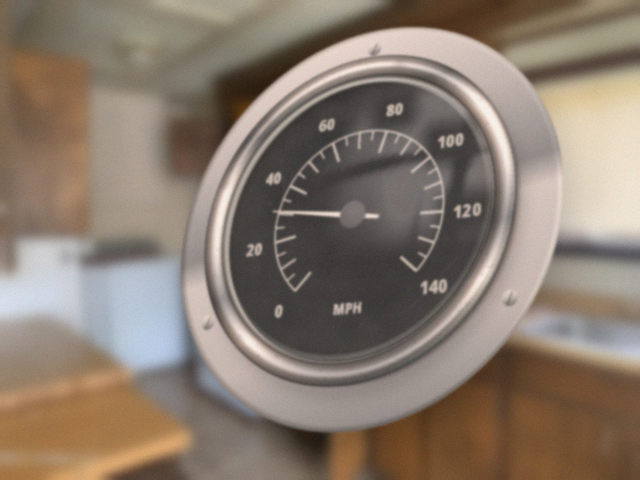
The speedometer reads 30 mph
